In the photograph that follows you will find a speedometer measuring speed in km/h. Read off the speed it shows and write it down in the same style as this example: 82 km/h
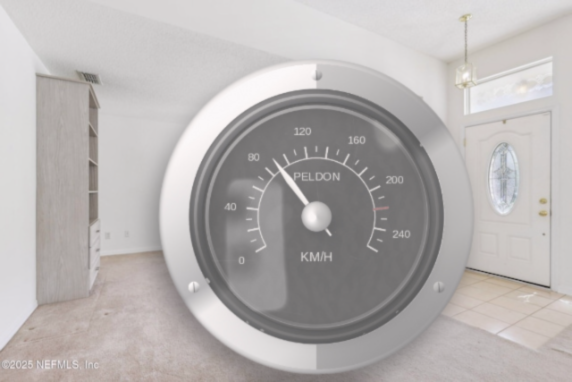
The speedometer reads 90 km/h
